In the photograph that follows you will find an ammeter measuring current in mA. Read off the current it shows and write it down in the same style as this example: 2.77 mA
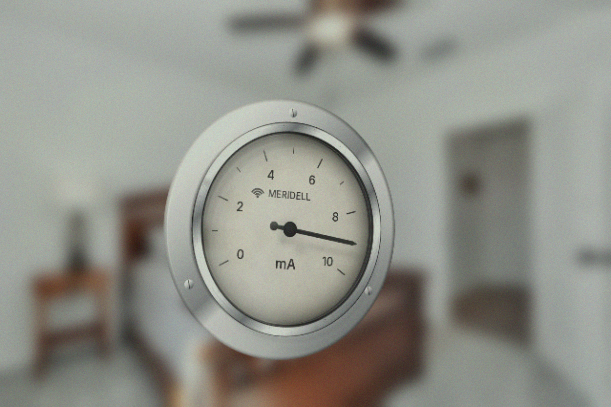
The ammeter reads 9 mA
